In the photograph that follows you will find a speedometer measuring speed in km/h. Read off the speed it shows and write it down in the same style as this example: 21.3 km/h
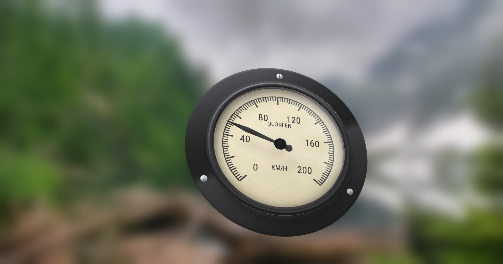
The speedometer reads 50 km/h
